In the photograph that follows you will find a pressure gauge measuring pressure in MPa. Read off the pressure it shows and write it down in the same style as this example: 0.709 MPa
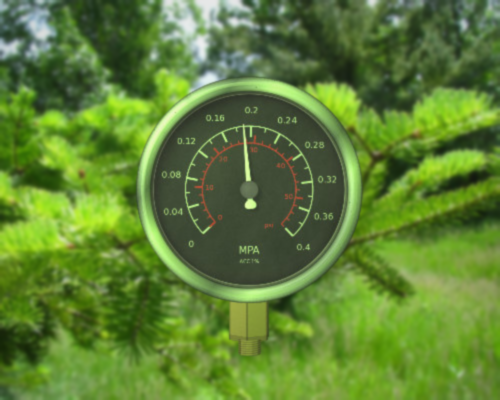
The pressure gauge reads 0.19 MPa
